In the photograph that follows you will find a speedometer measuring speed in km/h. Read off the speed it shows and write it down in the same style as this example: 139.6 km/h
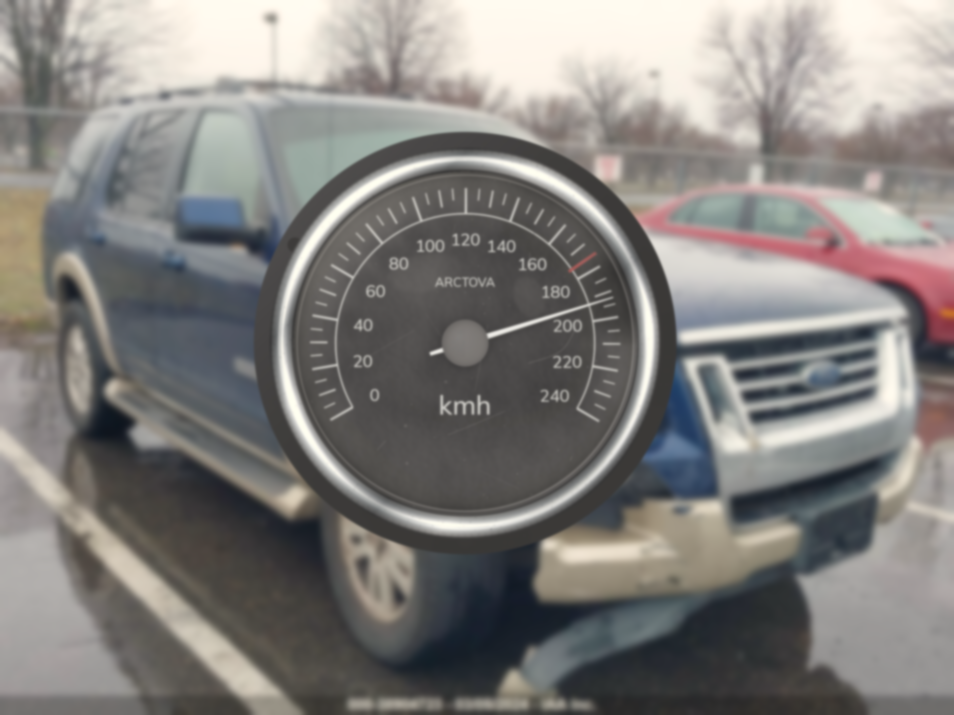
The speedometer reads 192.5 km/h
